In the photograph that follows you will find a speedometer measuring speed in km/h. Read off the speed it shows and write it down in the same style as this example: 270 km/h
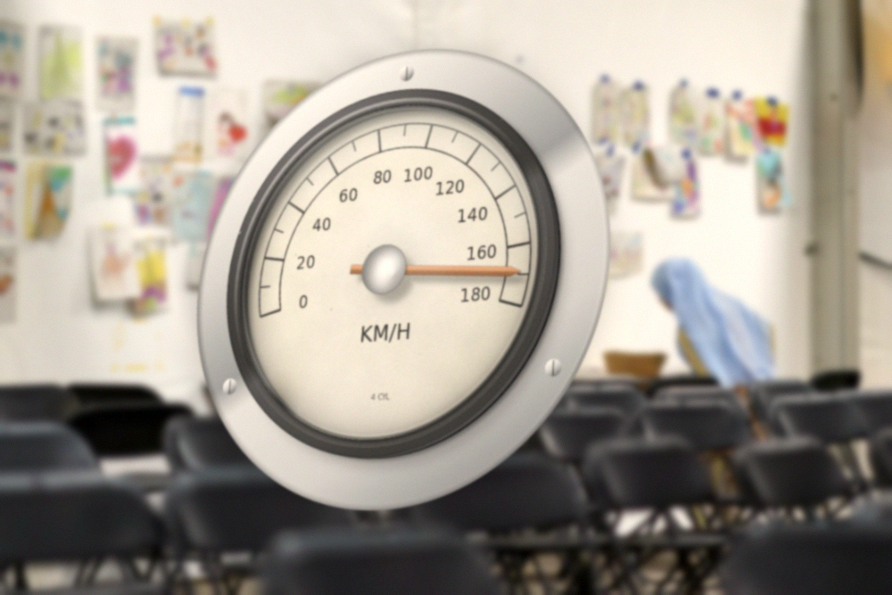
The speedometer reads 170 km/h
